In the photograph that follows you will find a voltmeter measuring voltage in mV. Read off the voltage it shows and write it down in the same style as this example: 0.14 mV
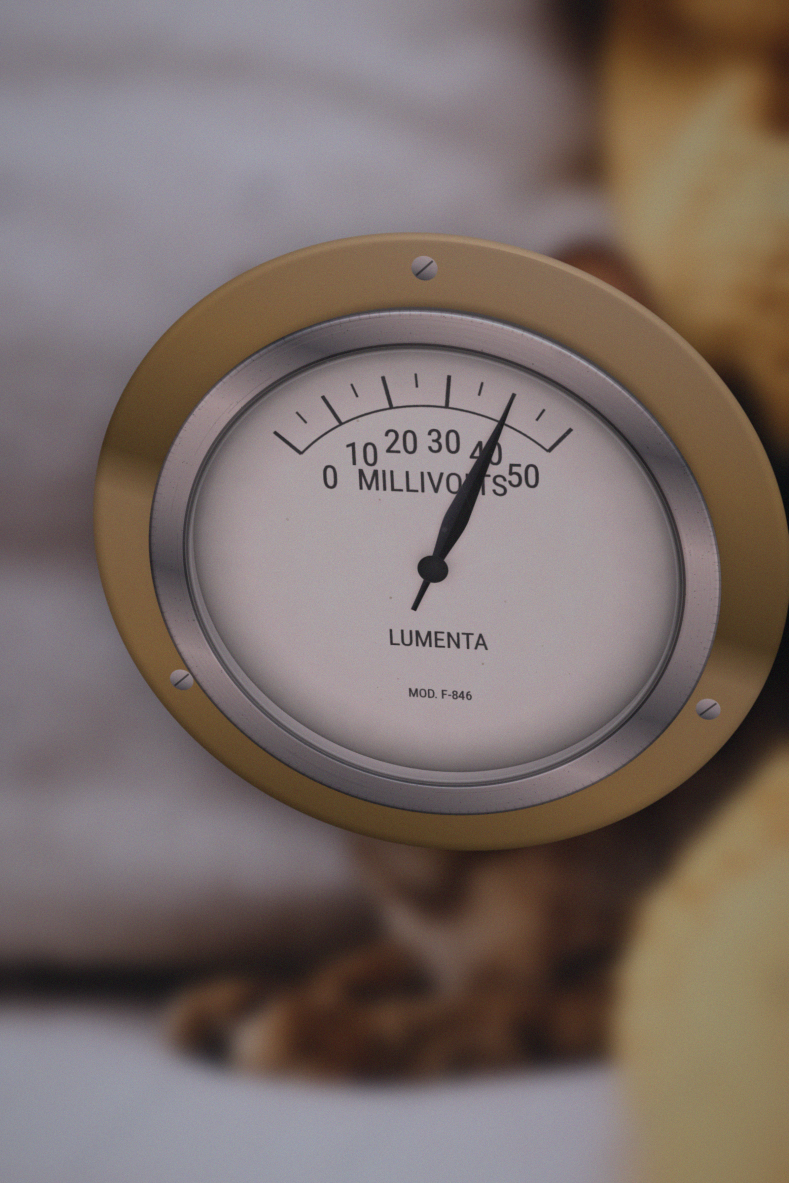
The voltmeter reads 40 mV
